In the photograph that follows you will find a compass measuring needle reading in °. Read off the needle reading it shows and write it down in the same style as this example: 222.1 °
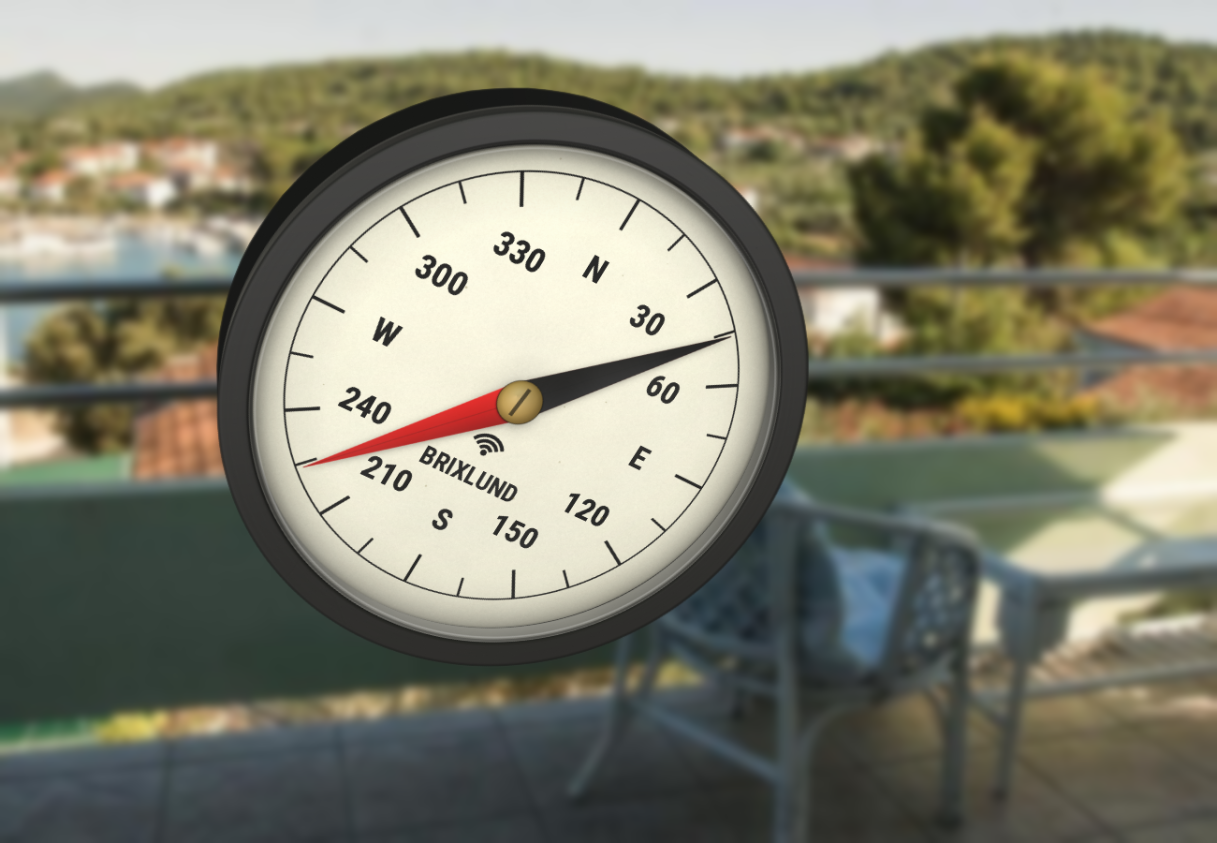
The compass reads 225 °
